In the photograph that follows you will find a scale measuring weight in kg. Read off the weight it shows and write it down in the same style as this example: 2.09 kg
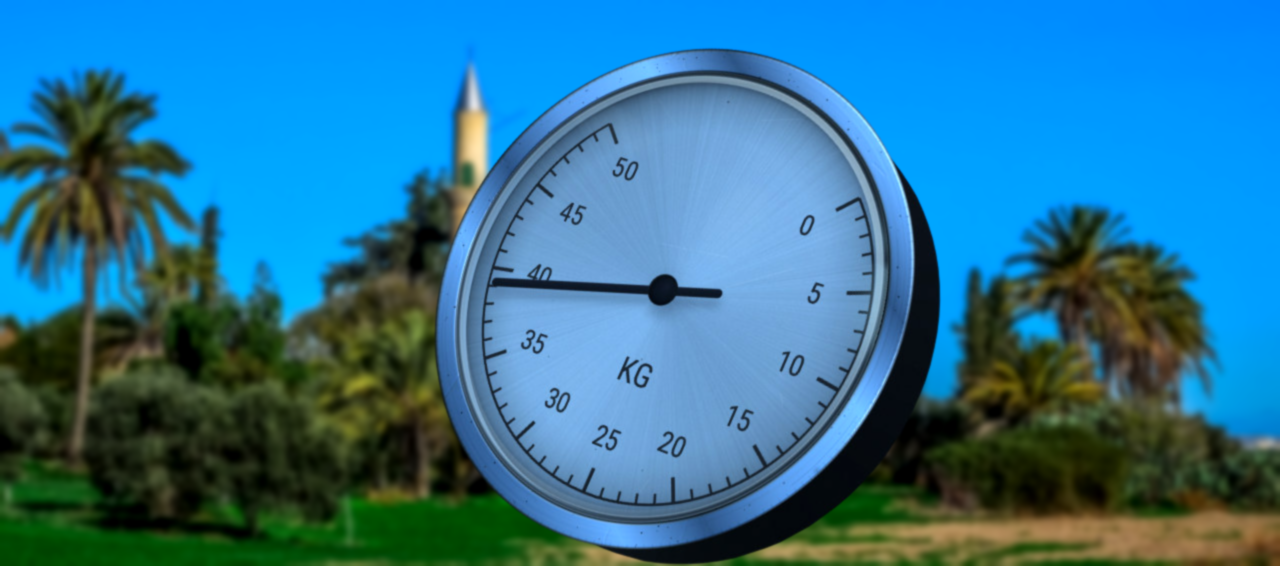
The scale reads 39 kg
